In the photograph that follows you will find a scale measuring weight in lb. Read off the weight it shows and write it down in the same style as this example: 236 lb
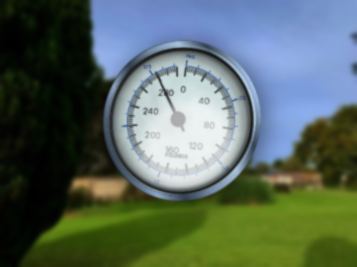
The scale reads 280 lb
